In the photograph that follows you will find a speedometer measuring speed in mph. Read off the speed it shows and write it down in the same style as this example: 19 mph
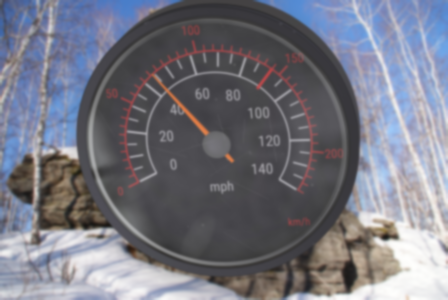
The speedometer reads 45 mph
